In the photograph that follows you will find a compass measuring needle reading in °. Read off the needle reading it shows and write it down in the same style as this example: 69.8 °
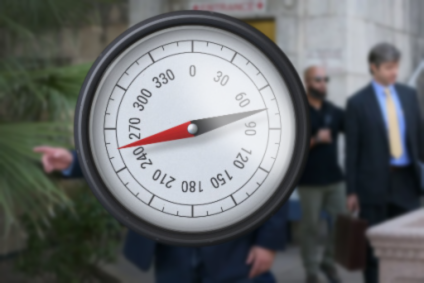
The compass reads 255 °
